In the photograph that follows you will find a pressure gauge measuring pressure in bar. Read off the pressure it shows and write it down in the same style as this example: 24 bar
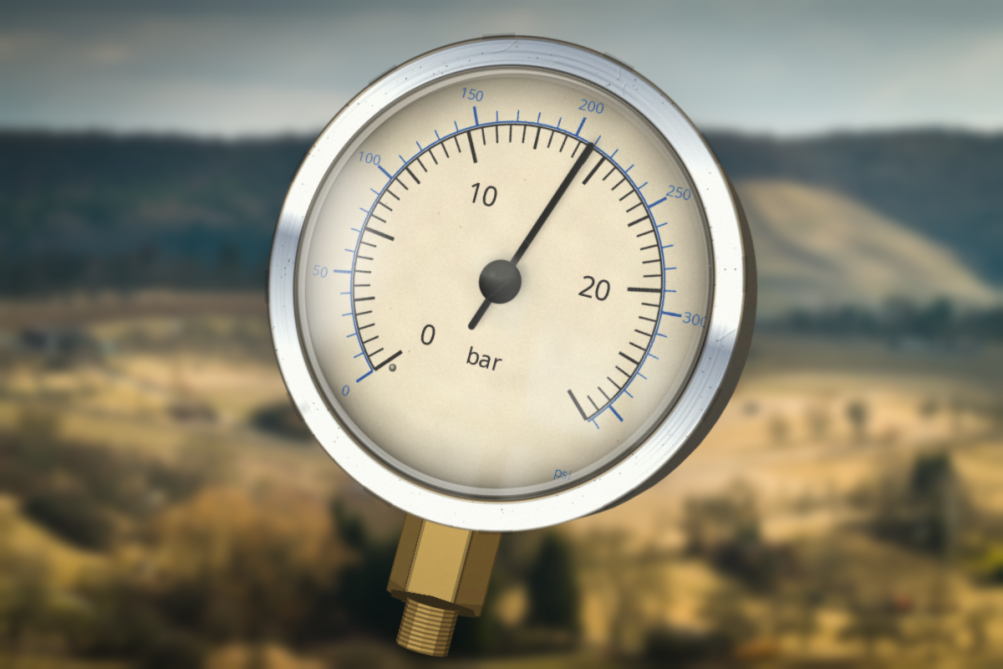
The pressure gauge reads 14.5 bar
